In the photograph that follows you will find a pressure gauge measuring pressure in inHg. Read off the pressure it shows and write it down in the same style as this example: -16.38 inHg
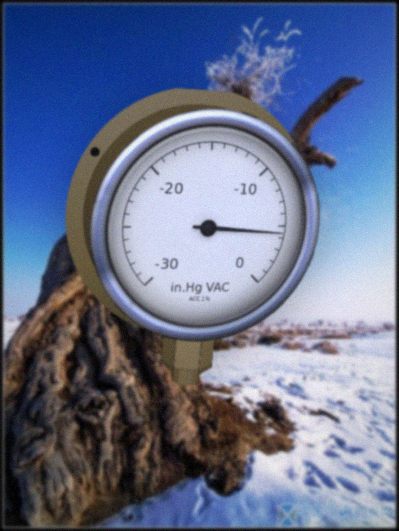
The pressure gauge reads -4.5 inHg
